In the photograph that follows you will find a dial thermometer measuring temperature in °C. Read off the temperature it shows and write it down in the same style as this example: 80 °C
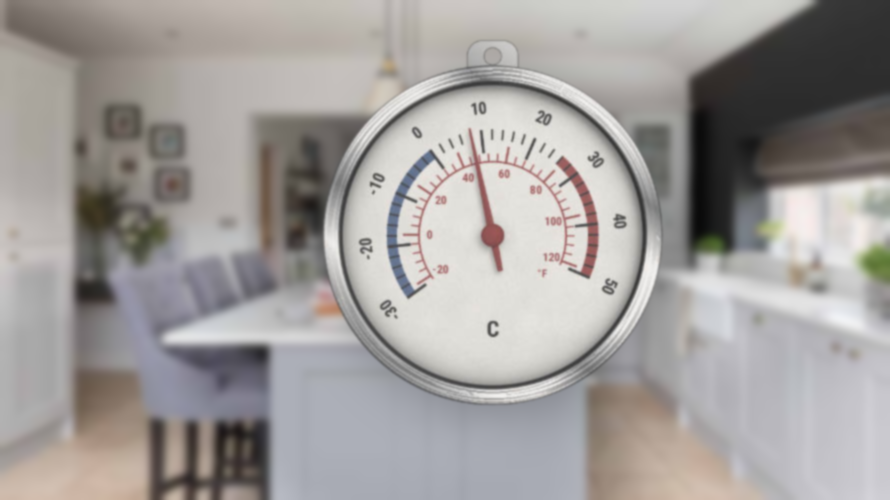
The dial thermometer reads 8 °C
